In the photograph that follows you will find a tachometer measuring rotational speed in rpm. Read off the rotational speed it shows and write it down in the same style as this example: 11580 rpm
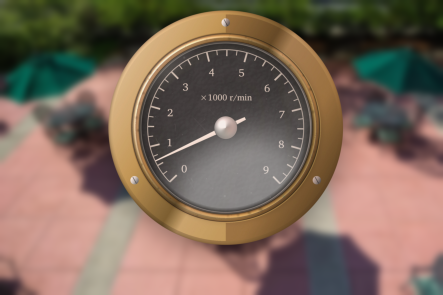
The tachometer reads 625 rpm
